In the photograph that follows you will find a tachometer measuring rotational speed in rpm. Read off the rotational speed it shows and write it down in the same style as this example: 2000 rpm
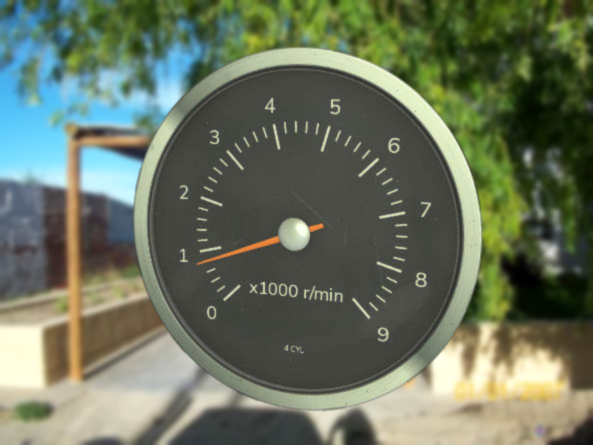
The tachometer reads 800 rpm
